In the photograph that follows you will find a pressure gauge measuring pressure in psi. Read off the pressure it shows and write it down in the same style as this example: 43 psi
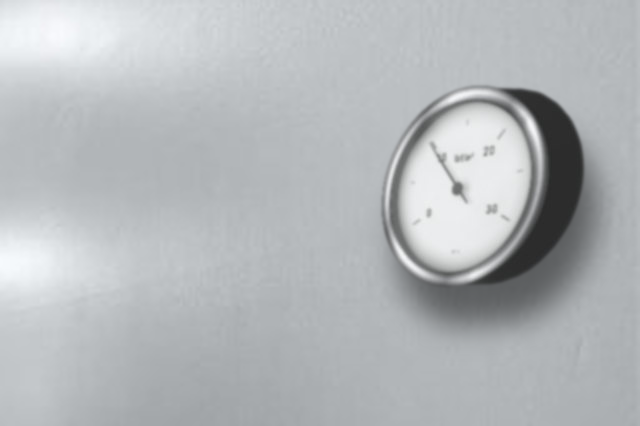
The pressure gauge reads 10 psi
